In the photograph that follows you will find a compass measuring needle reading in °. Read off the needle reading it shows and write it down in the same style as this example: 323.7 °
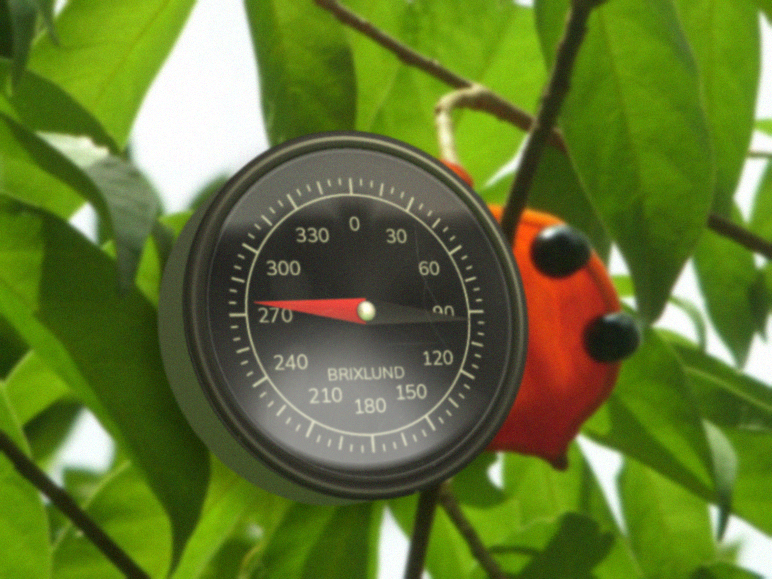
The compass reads 275 °
